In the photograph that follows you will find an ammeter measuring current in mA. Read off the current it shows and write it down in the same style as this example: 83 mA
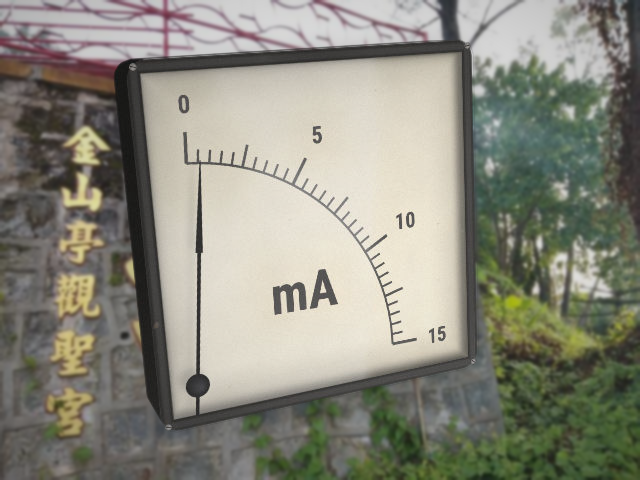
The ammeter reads 0.5 mA
